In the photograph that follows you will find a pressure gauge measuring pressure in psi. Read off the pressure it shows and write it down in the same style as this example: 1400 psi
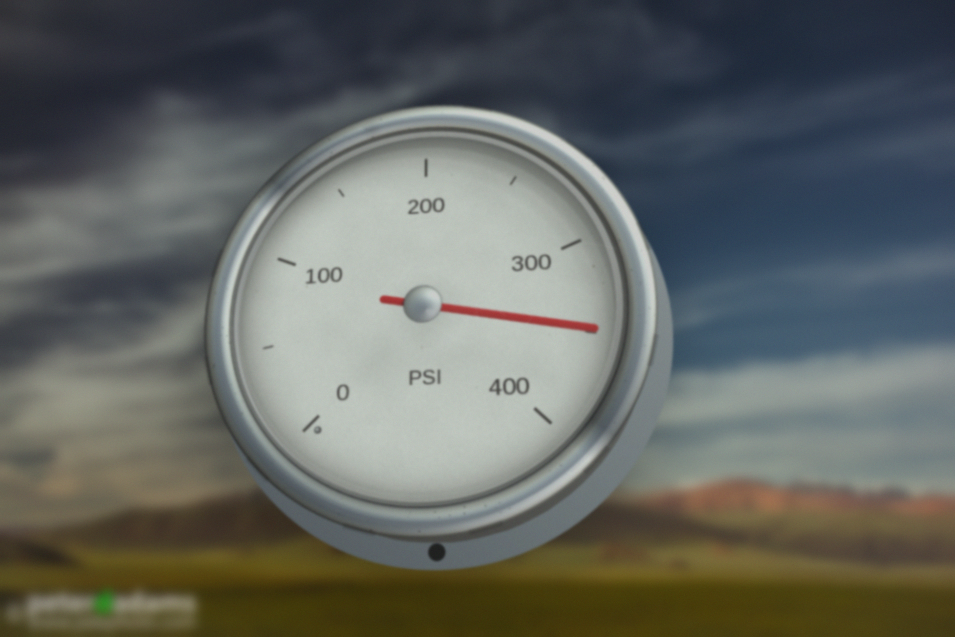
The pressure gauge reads 350 psi
